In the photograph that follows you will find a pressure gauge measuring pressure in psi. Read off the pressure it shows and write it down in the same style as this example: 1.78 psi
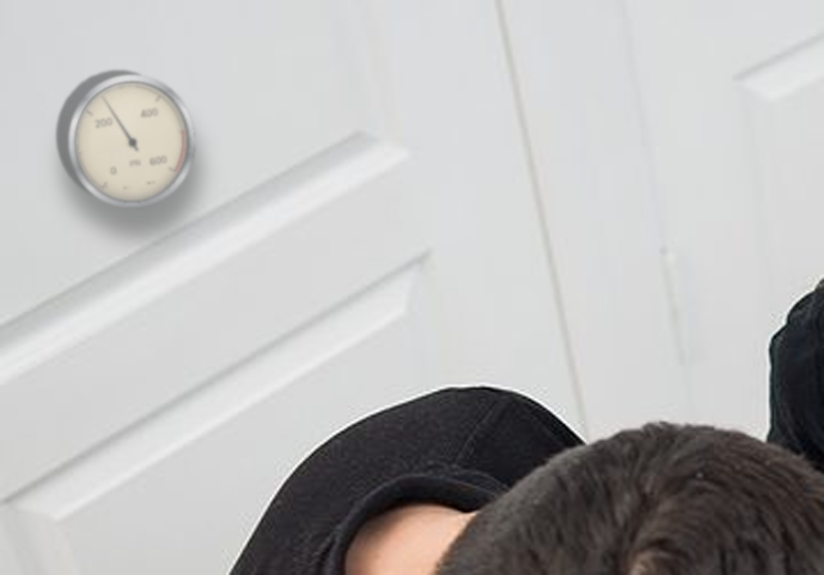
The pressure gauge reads 250 psi
